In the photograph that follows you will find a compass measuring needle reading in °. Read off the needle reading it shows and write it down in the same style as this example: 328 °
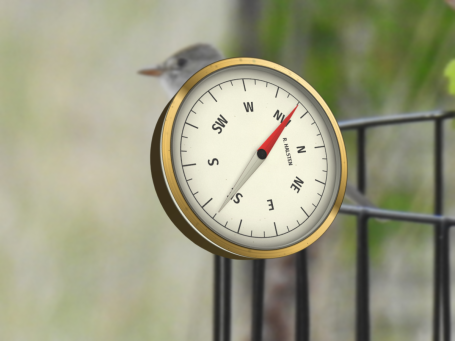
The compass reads 320 °
